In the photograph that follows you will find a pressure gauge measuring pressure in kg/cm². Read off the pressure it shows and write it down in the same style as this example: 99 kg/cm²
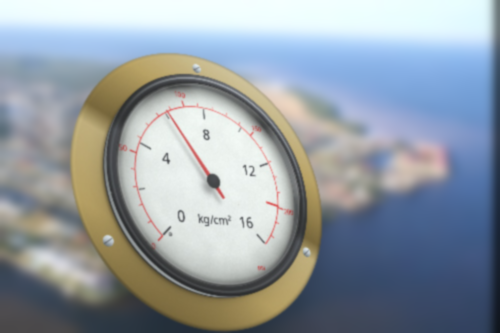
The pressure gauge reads 6 kg/cm²
